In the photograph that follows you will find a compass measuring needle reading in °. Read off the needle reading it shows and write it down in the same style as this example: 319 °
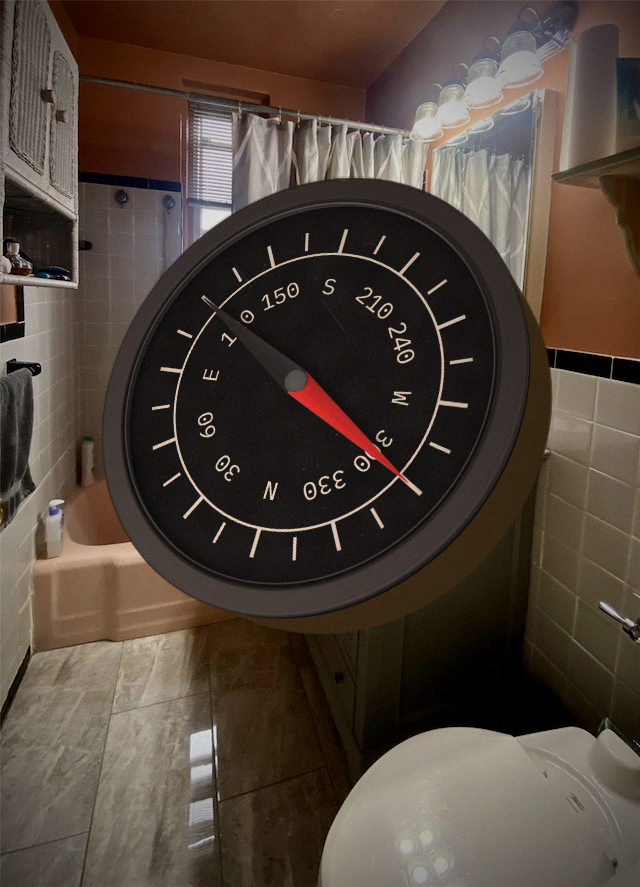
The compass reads 300 °
